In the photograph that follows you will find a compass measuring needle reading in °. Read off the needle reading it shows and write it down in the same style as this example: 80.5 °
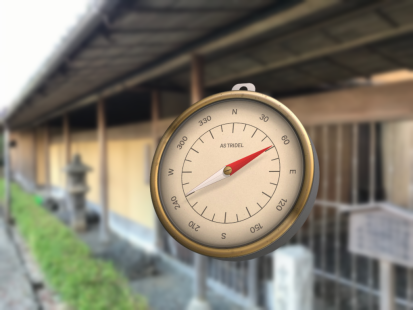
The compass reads 60 °
